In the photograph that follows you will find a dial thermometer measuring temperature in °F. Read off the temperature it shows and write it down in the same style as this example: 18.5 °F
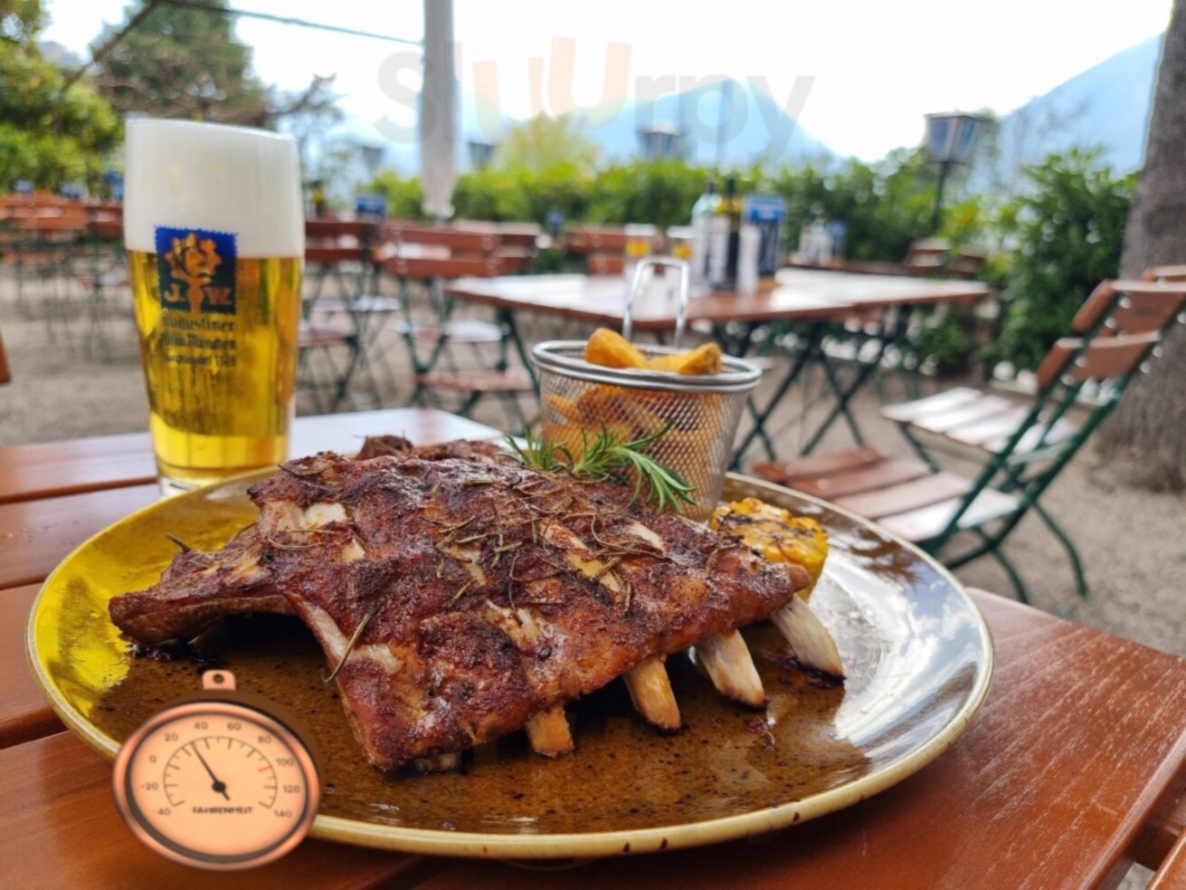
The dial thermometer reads 30 °F
